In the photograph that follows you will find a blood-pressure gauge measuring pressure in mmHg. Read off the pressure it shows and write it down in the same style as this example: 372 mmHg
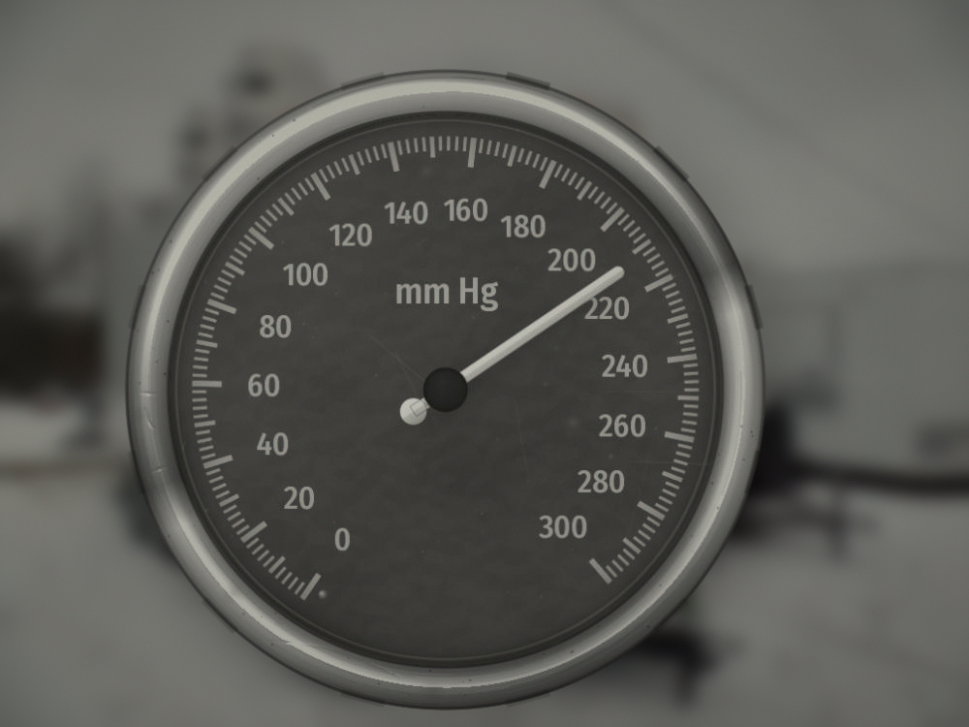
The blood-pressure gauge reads 212 mmHg
